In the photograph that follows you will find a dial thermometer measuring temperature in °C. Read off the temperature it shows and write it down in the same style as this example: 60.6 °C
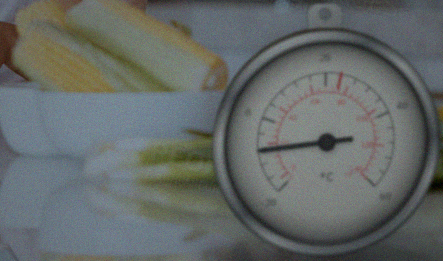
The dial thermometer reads -8 °C
